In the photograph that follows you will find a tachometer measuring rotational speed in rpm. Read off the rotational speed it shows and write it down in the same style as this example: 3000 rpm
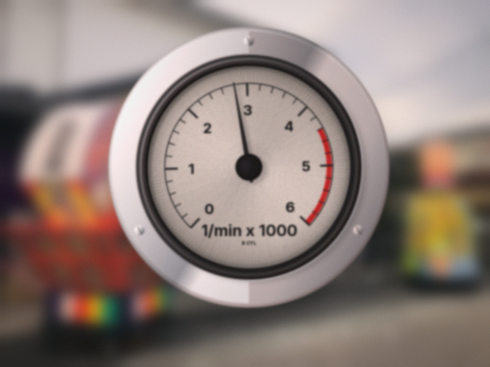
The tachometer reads 2800 rpm
